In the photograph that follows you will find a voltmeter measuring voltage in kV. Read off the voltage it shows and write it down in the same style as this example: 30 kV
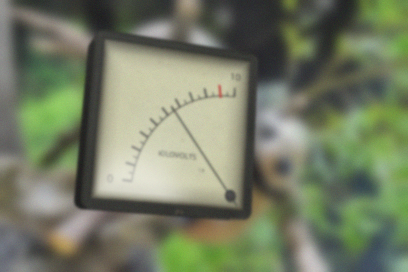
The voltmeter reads 5.5 kV
